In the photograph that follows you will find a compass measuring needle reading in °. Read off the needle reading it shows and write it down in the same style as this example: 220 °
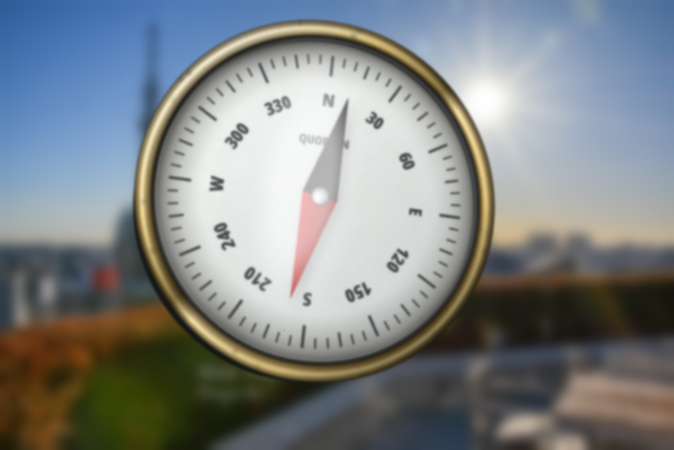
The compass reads 190 °
